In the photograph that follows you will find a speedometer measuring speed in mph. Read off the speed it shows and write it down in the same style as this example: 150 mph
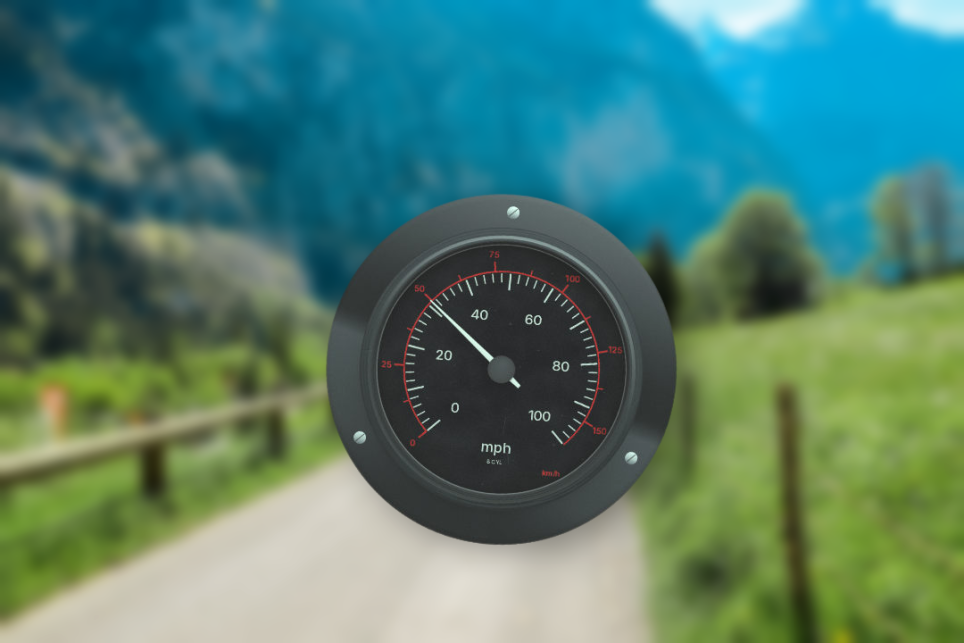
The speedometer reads 31 mph
